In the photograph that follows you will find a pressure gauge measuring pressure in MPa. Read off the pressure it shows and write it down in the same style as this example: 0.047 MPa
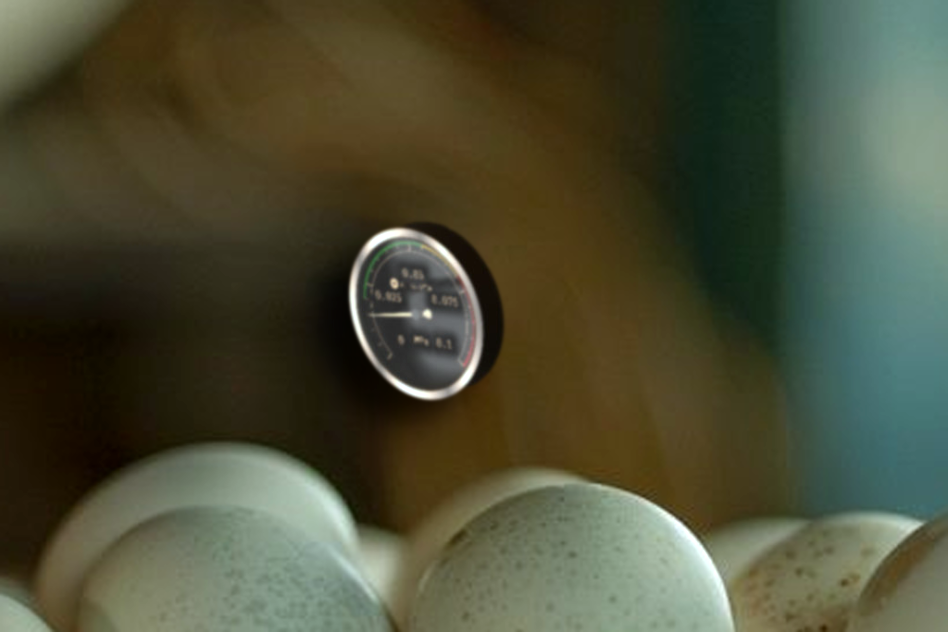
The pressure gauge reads 0.015 MPa
